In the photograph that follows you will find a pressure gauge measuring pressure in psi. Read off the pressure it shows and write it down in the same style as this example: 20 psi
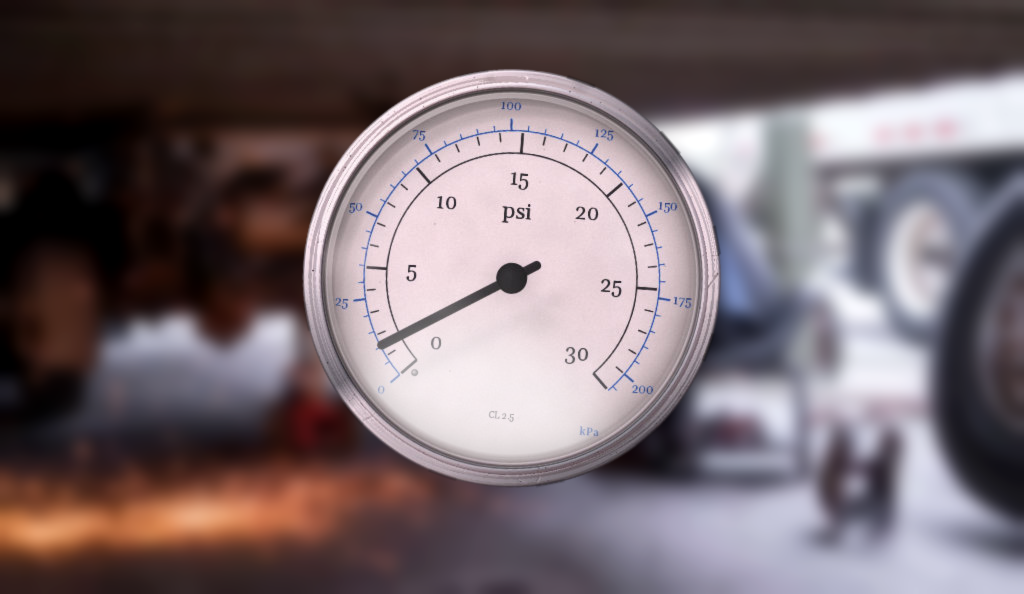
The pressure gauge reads 1.5 psi
